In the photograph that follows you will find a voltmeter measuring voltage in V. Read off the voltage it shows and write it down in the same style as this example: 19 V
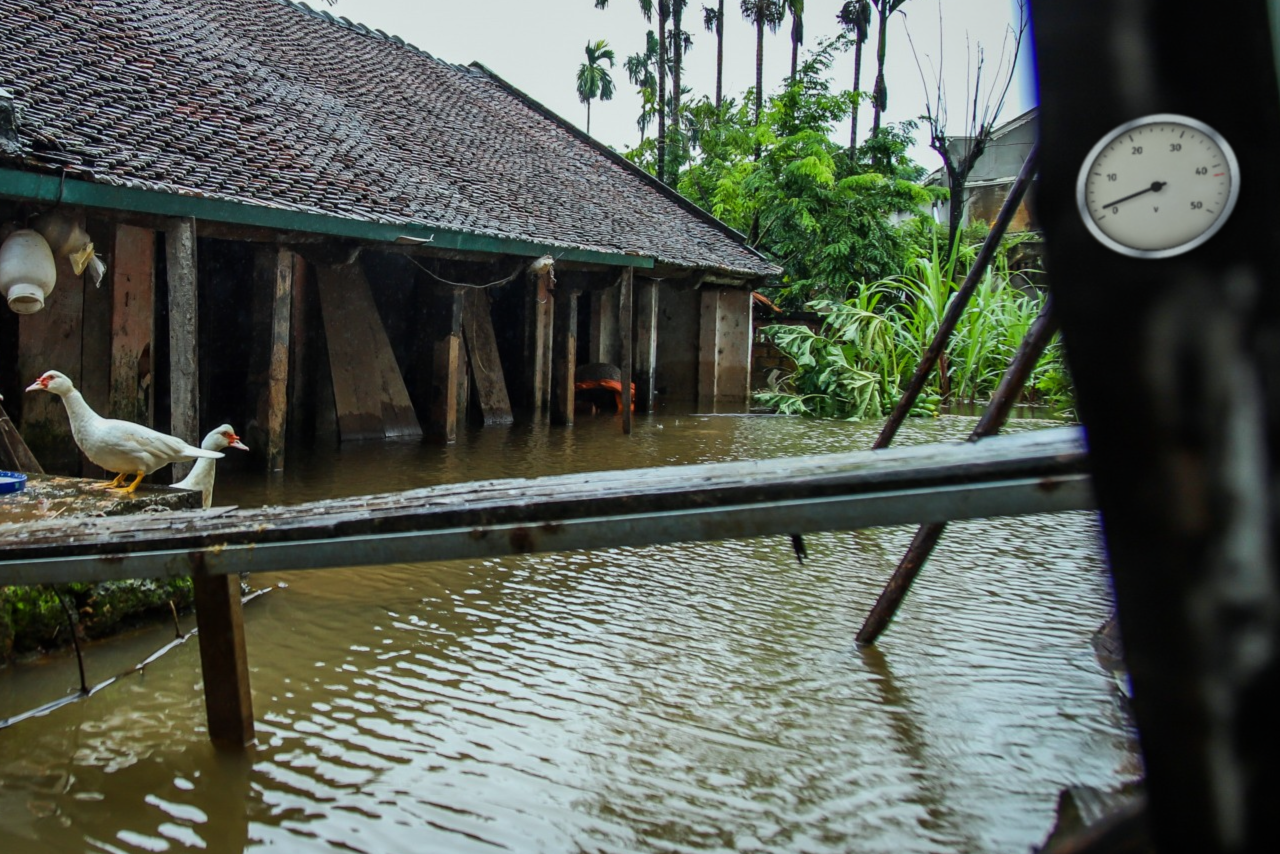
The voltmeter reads 2 V
